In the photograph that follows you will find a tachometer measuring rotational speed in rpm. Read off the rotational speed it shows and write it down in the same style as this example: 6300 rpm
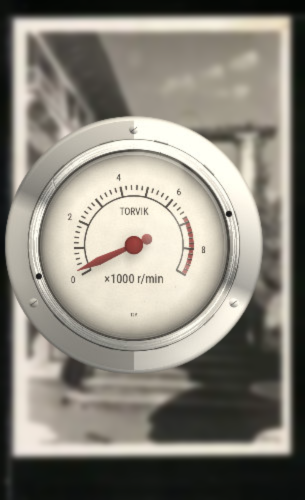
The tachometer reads 200 rpm
